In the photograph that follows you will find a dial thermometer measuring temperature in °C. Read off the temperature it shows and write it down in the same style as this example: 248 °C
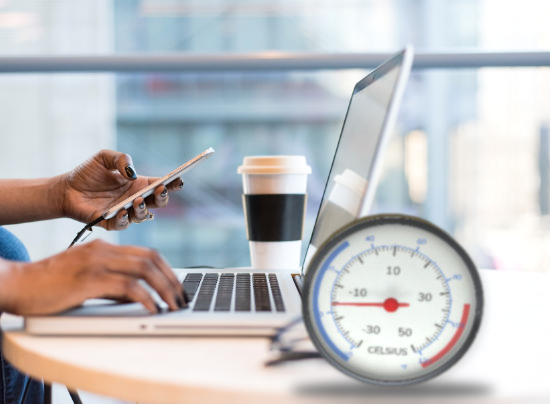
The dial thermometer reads -15 °C
